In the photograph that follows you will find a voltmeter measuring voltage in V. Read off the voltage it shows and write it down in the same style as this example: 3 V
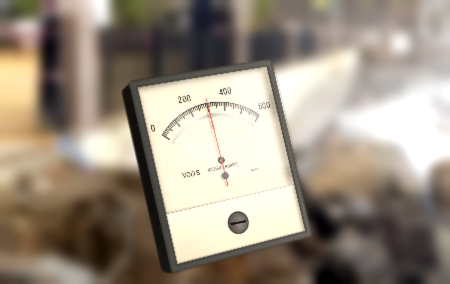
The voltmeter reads 300 V
